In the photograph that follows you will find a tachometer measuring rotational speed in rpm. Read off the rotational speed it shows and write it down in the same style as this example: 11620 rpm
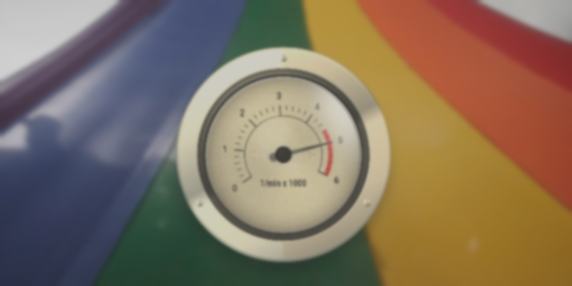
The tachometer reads 5000 rpm
